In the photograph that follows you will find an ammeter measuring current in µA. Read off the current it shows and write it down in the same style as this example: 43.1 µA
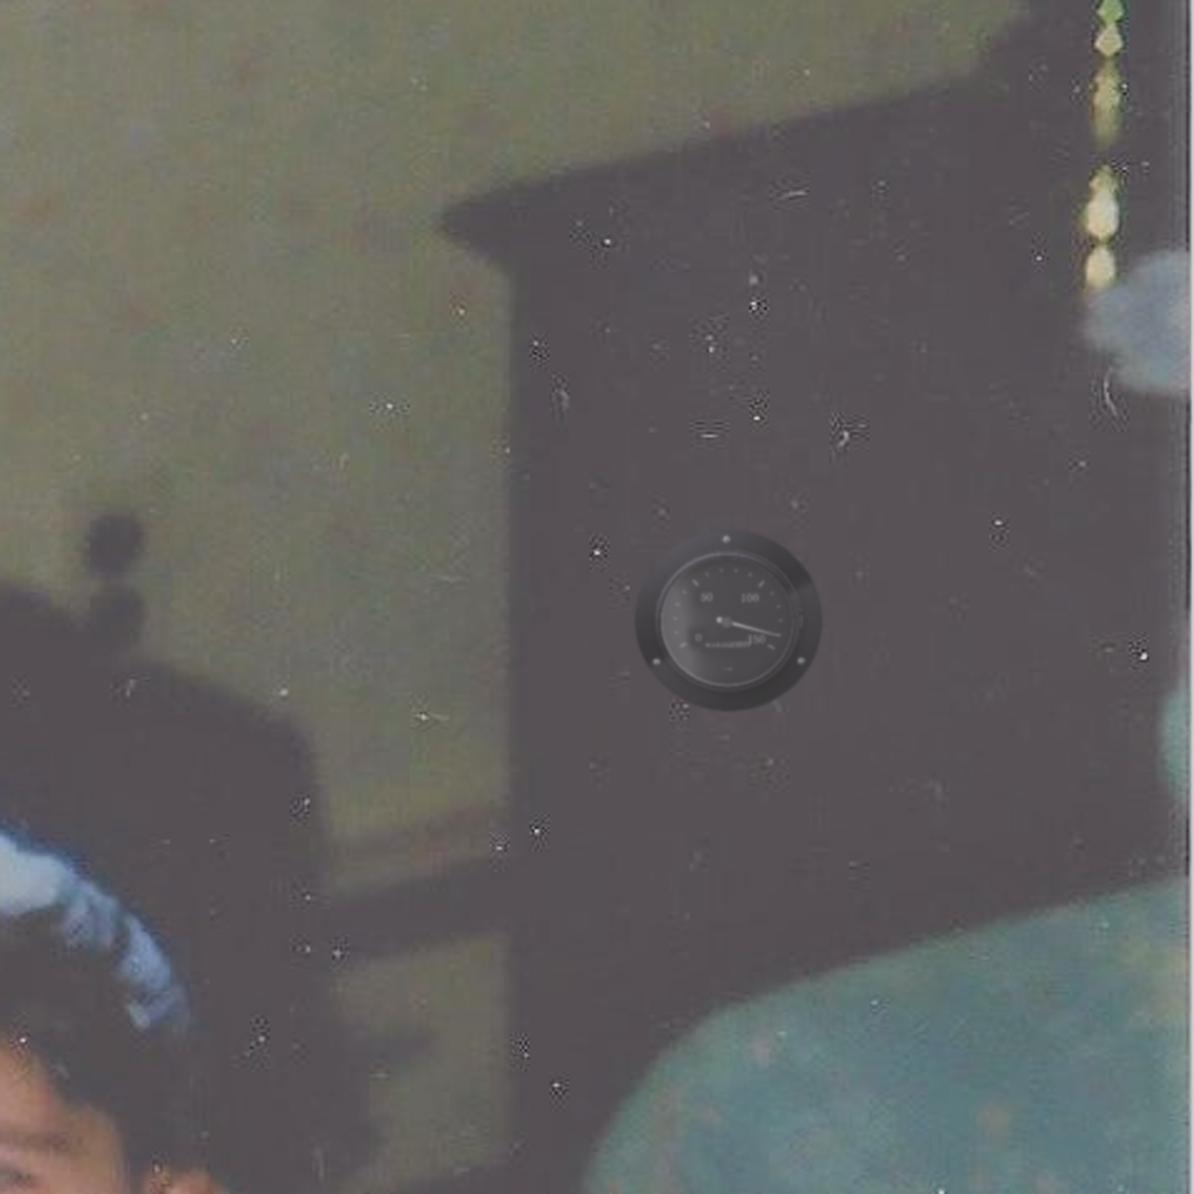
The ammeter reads 140 µA
